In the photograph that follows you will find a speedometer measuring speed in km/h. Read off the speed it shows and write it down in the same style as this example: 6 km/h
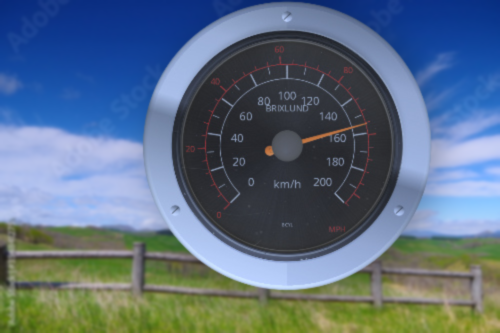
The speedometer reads 155 km/h
